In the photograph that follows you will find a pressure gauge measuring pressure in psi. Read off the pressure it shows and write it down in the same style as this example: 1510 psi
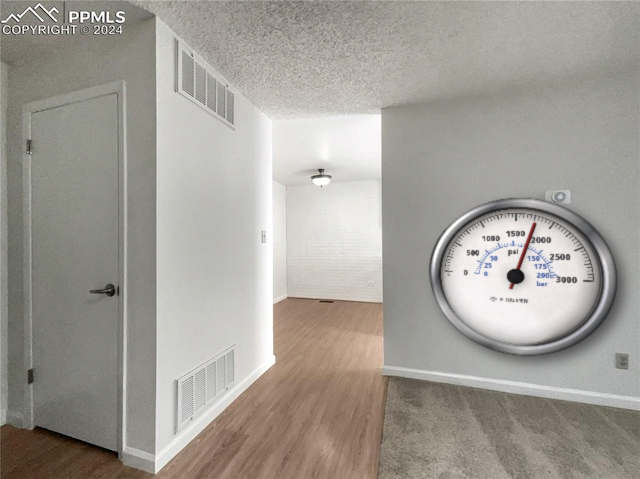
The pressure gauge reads 1750 psi
